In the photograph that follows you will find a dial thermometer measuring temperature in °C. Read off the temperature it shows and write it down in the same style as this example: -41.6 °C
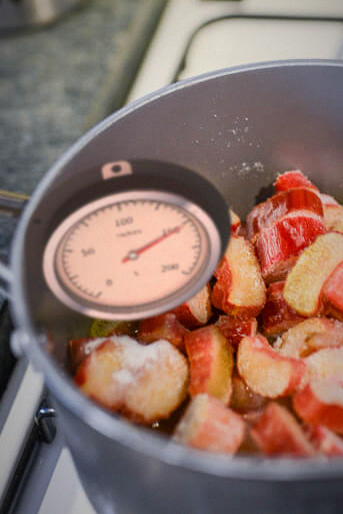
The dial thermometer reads 150 °C
